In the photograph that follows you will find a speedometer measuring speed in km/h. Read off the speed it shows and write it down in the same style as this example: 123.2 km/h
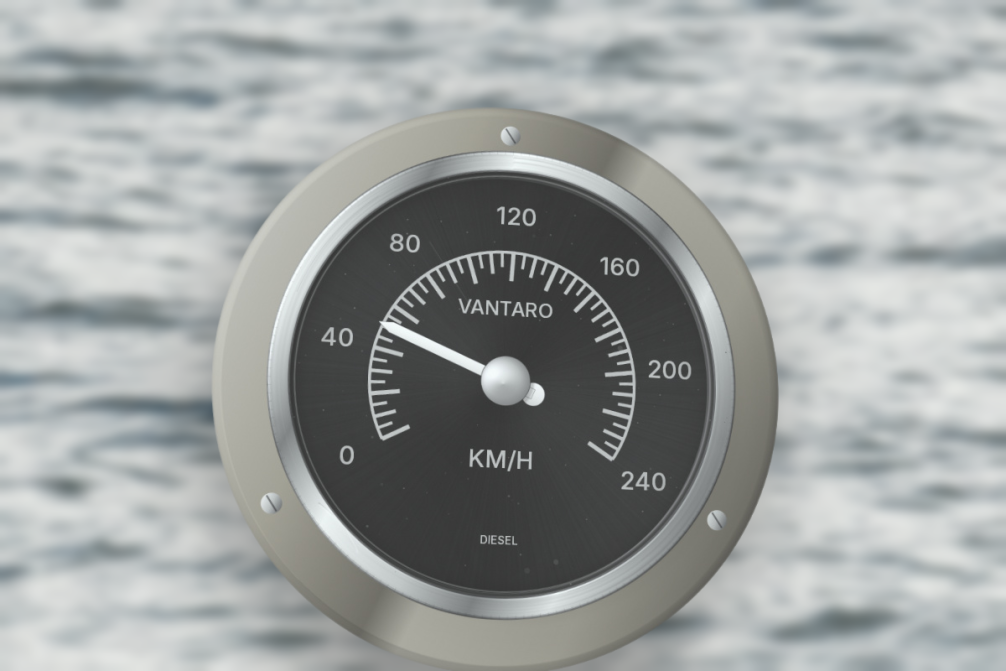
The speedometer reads 50 km/h
